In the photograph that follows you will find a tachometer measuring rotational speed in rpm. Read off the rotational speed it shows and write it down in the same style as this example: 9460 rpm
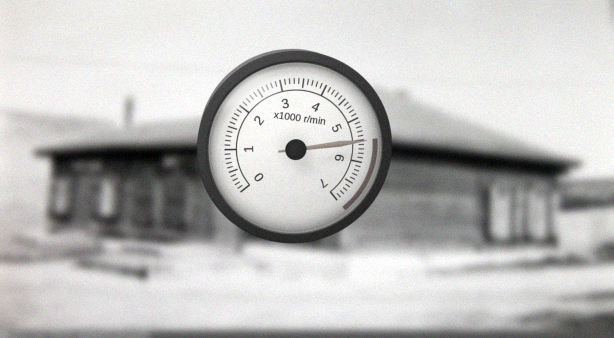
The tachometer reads 5500 rpm
